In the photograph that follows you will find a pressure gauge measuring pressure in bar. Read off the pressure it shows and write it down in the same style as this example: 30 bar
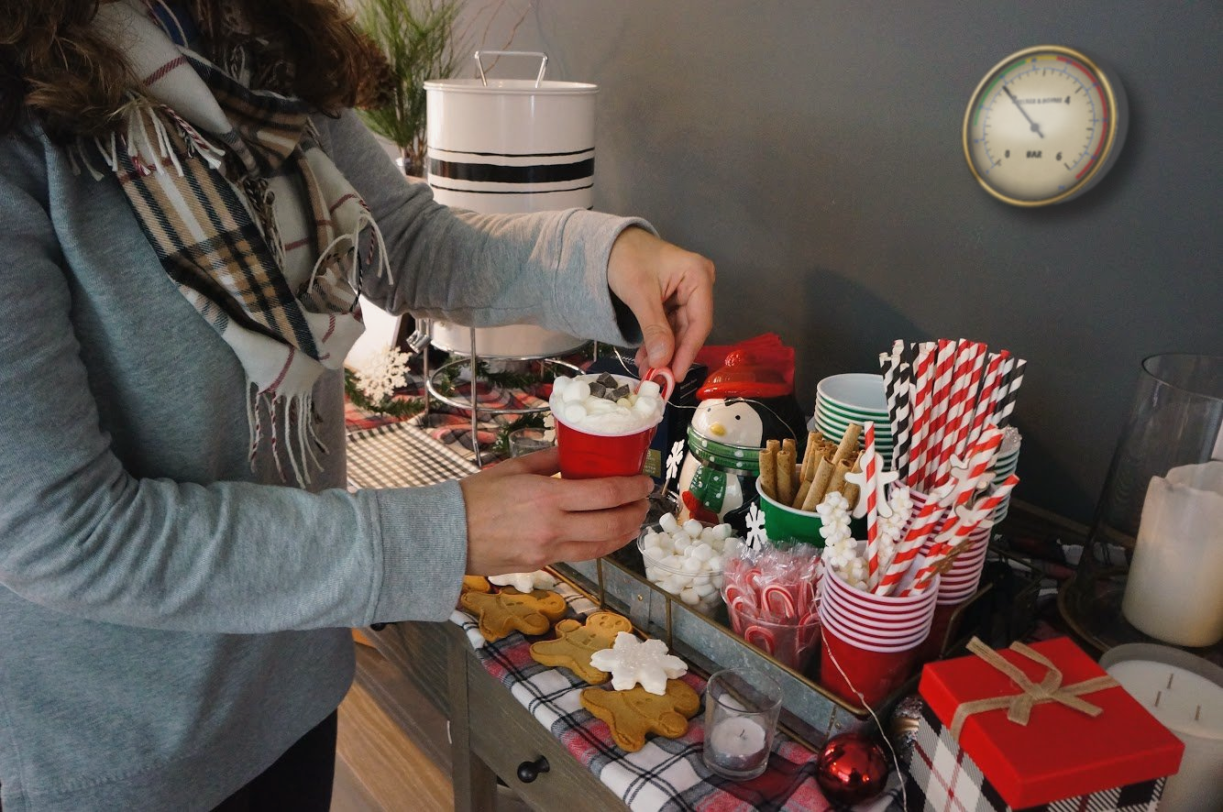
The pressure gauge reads 2 bar
